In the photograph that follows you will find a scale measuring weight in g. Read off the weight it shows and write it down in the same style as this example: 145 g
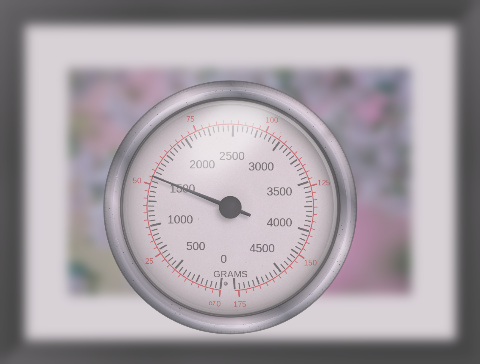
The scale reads 1500 g
